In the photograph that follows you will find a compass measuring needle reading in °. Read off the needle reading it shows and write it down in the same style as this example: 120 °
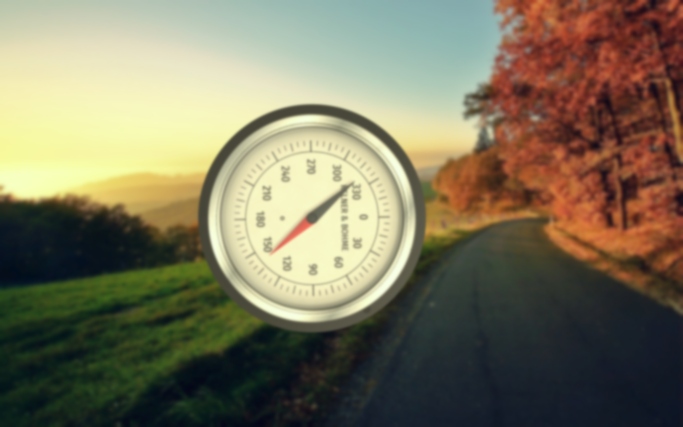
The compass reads 140 °
